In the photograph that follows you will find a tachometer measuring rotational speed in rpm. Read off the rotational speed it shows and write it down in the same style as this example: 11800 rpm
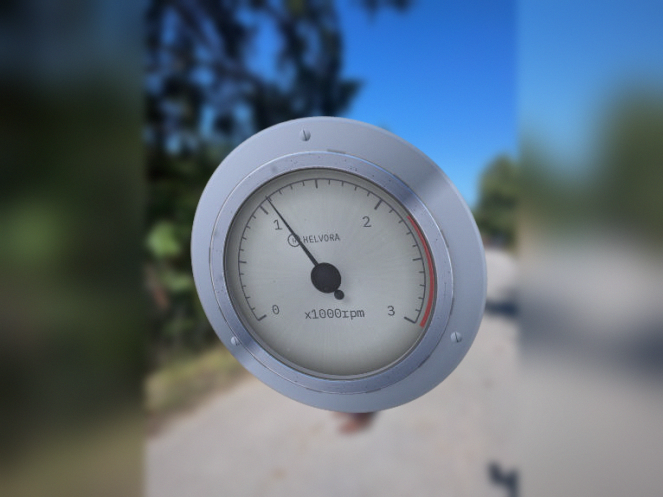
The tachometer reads 1100 rpm
